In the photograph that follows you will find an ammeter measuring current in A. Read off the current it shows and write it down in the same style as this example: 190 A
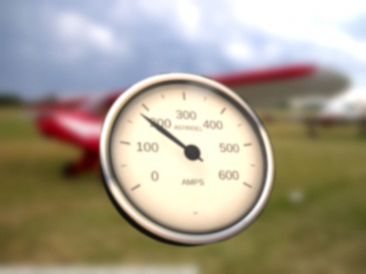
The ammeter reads 175 A
